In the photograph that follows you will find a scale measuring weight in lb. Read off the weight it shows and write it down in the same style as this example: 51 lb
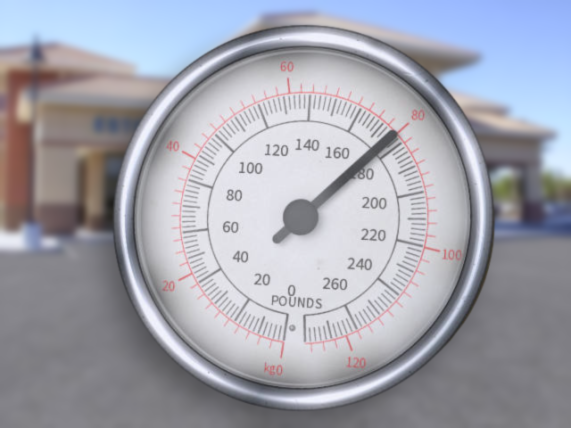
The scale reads 176 lb
